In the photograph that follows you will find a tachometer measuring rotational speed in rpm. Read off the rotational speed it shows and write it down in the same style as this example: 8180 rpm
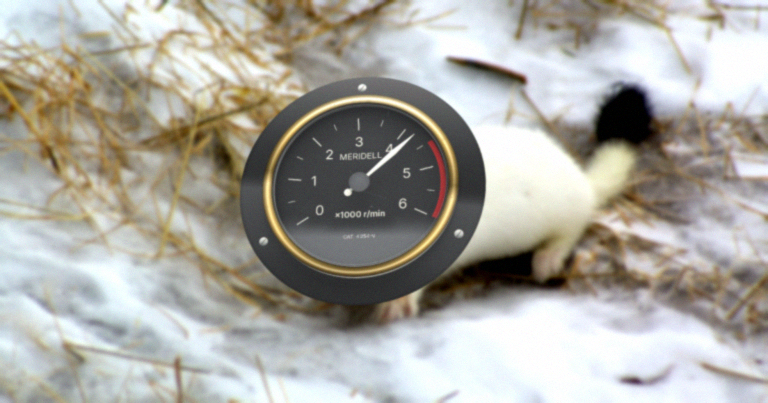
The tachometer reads 4250 rpm
